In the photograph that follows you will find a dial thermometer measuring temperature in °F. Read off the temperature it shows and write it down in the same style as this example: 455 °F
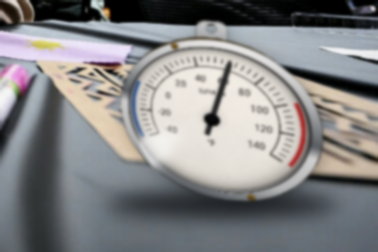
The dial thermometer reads 60 °F
